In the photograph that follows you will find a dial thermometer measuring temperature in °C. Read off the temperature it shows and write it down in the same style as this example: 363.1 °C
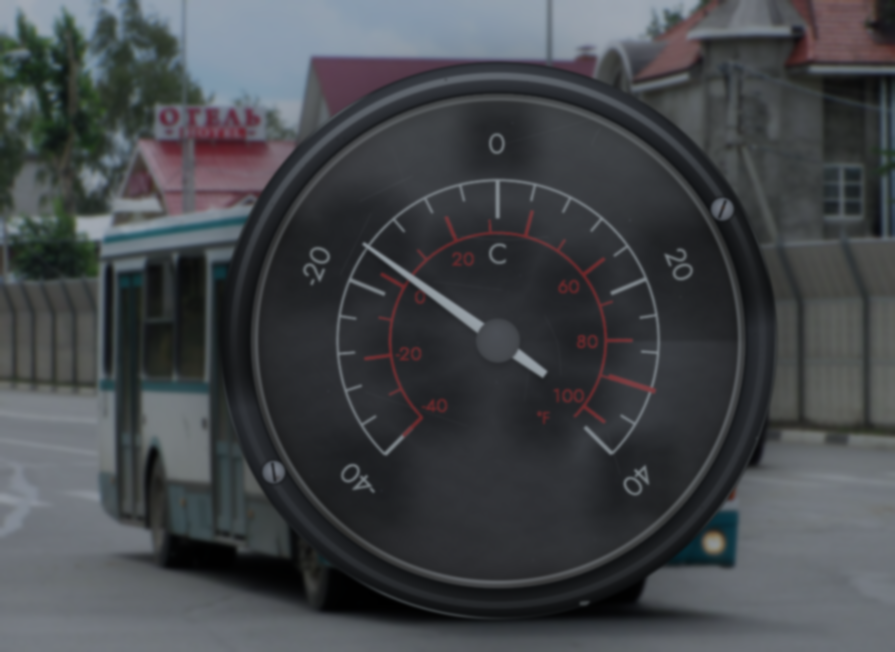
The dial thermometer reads -16 °C
